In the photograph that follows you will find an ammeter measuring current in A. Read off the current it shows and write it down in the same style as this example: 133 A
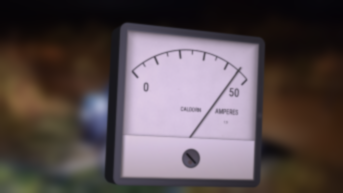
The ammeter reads 45 A
